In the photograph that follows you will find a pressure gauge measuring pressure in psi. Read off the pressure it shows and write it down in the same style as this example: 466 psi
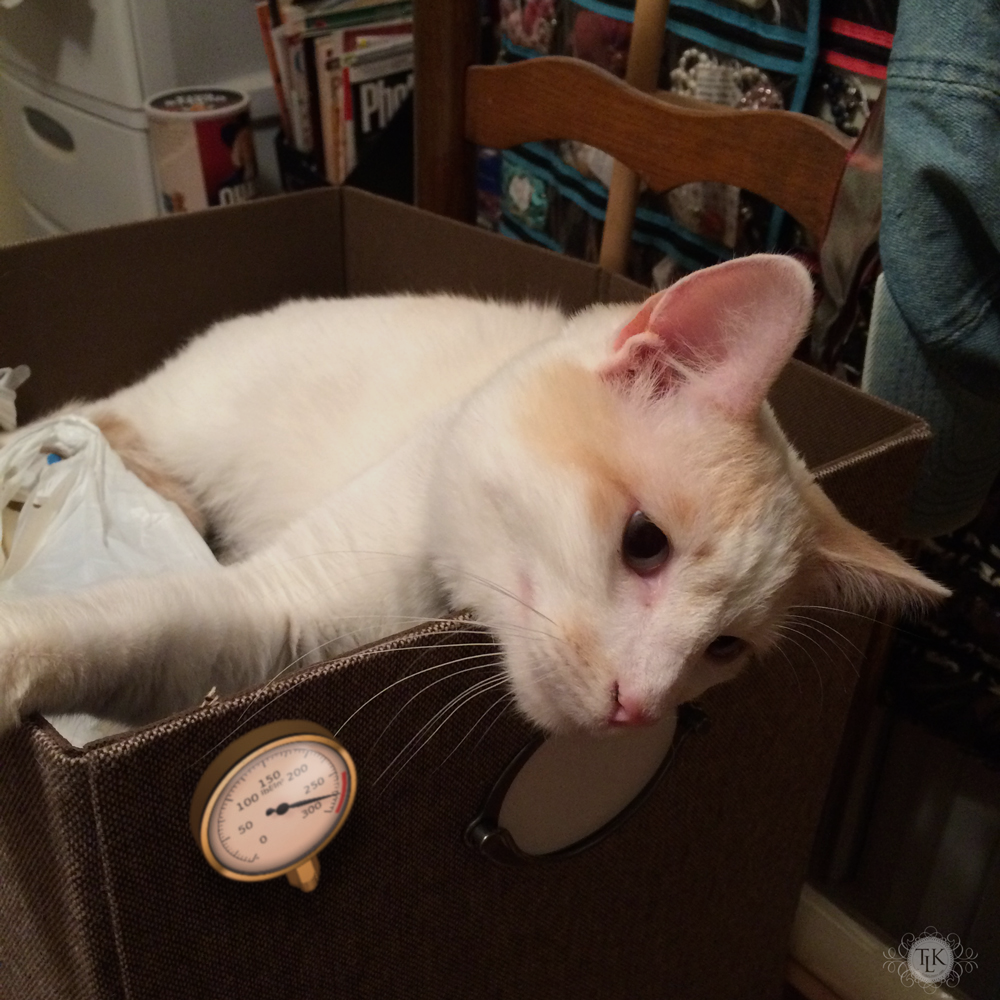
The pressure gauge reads 275 psi
